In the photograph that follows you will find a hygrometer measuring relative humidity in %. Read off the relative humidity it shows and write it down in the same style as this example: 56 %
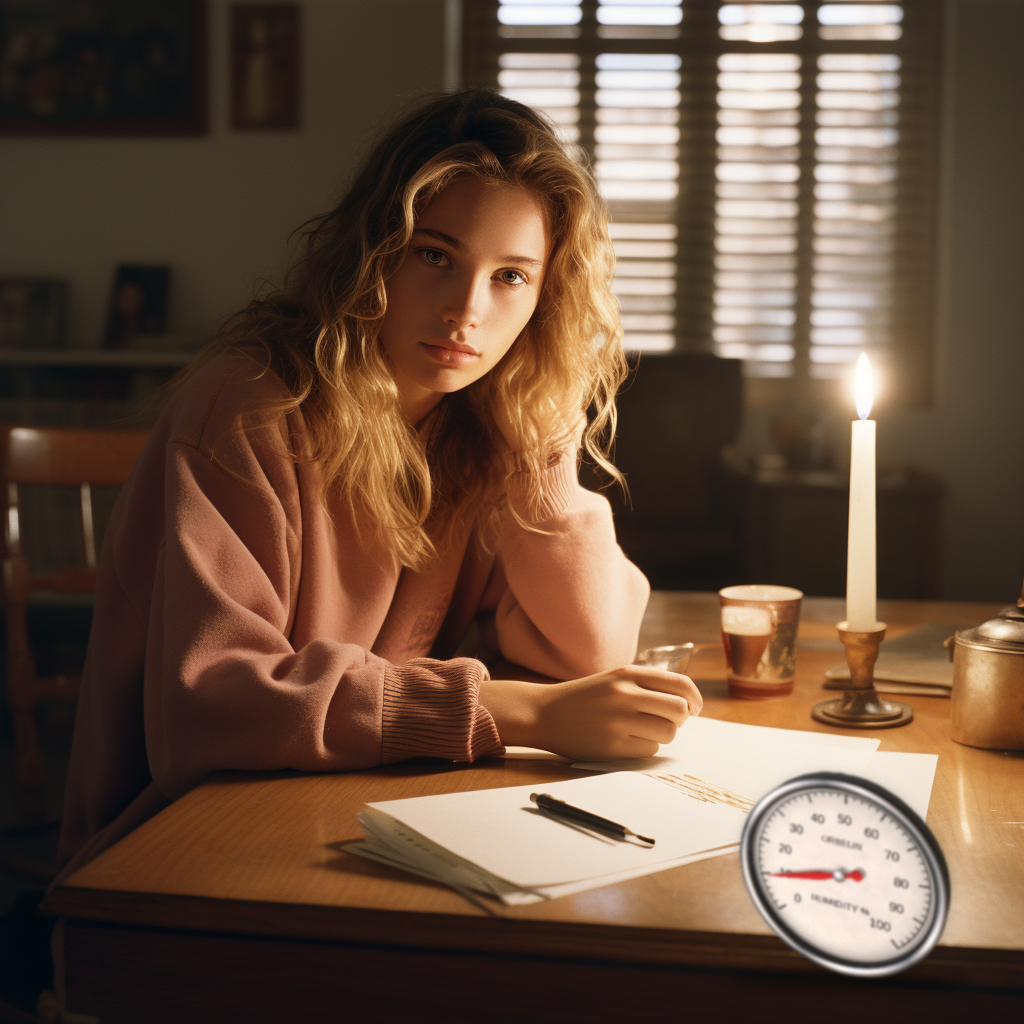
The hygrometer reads 10 %
